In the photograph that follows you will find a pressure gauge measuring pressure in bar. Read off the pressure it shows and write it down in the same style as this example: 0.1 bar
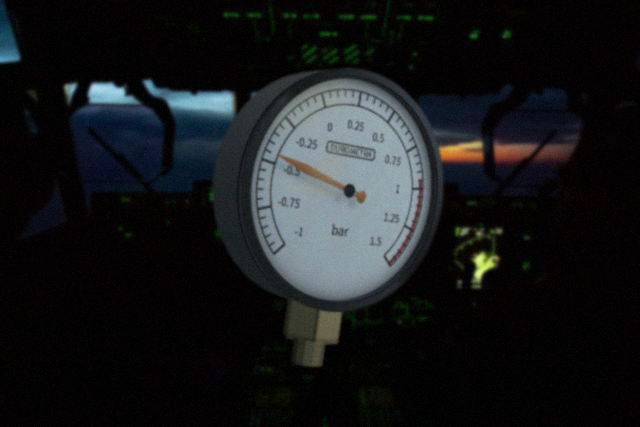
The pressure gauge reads -0.45 bar
